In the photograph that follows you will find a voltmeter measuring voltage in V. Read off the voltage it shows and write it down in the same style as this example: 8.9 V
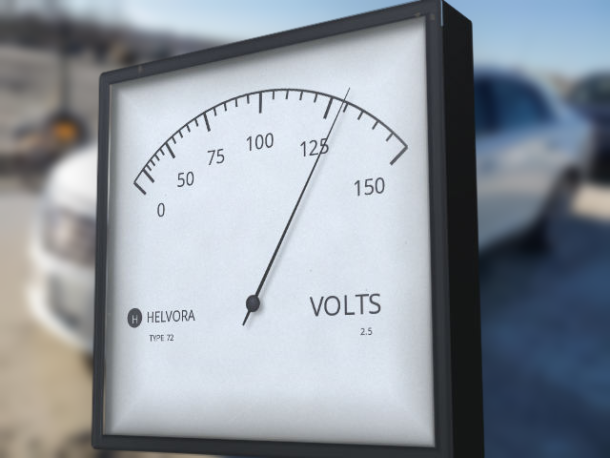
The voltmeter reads 130 V
